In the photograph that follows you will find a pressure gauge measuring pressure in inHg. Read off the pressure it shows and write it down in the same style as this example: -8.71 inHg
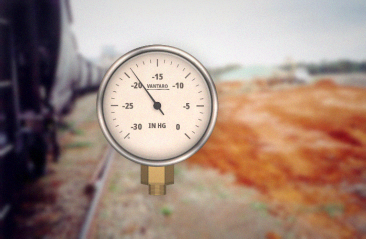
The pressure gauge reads -19 inHg
